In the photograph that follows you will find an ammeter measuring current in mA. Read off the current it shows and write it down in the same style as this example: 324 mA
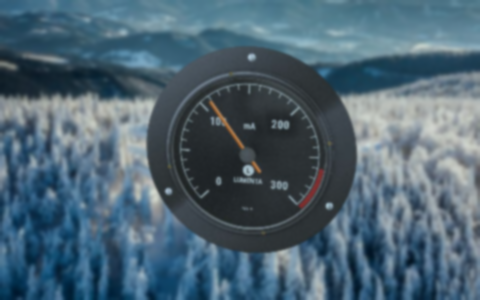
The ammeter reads 110 mA
